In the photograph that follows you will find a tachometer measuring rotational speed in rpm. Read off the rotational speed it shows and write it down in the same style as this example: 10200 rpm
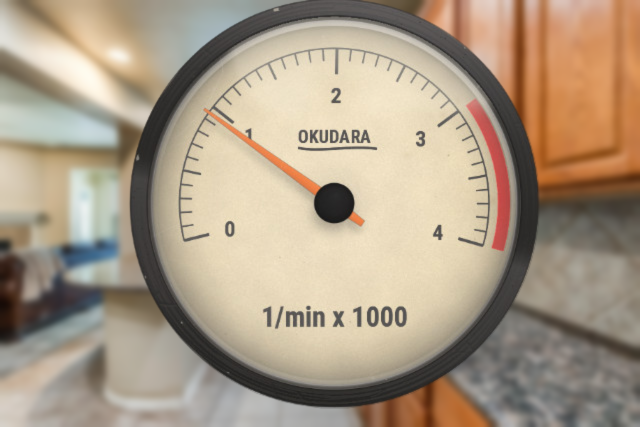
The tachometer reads 950 rpm
